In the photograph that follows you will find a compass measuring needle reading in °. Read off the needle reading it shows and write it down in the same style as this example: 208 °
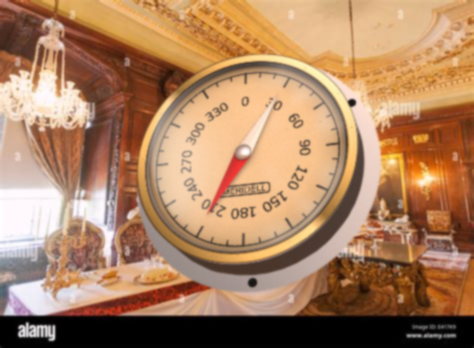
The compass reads 210 °
